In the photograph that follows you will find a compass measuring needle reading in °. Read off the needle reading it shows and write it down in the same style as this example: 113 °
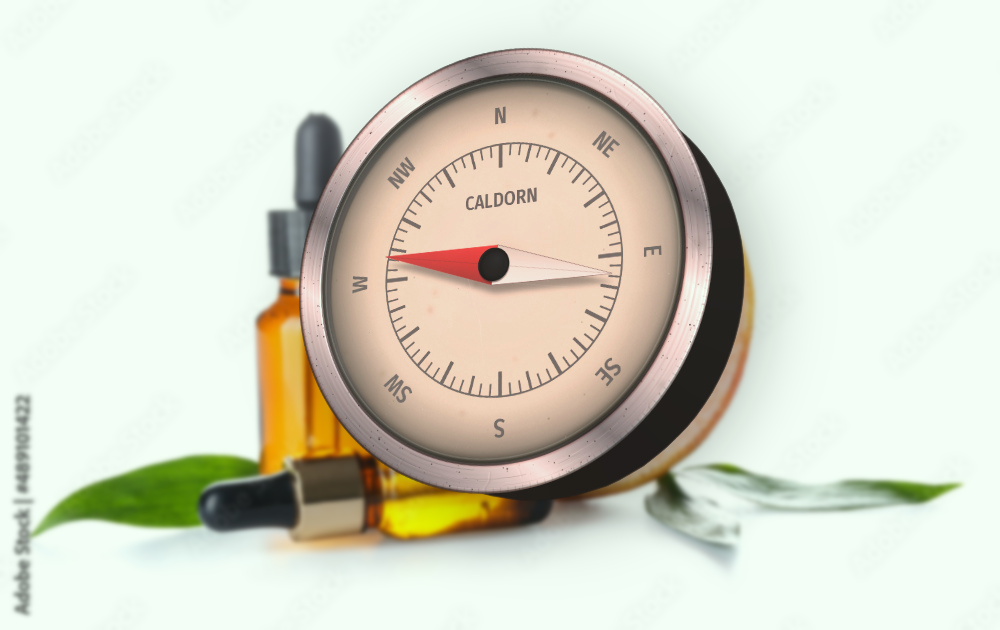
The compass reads 280 °
